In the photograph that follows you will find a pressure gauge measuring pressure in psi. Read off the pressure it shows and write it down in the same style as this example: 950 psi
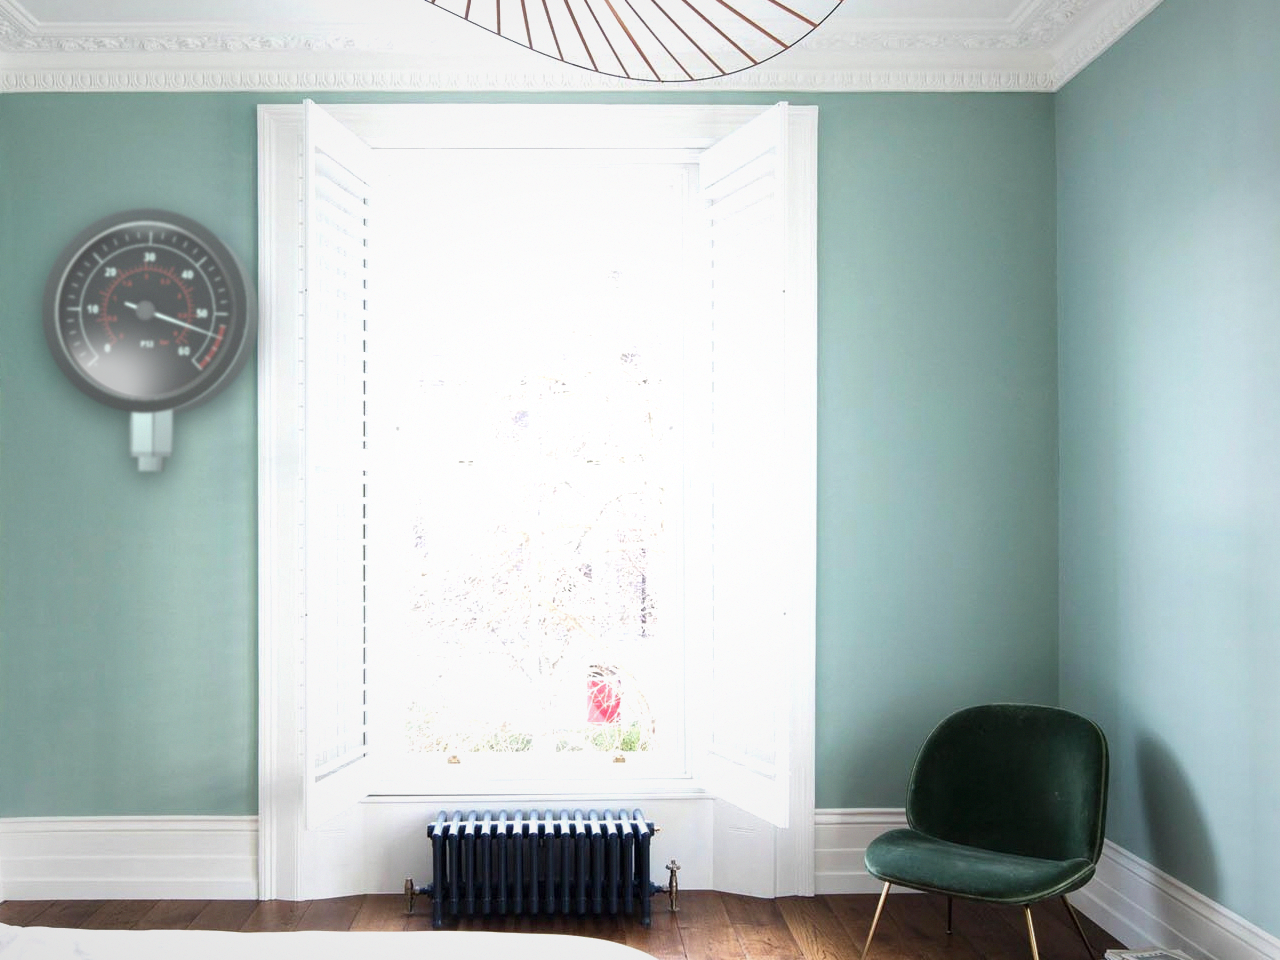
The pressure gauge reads 54 psi
